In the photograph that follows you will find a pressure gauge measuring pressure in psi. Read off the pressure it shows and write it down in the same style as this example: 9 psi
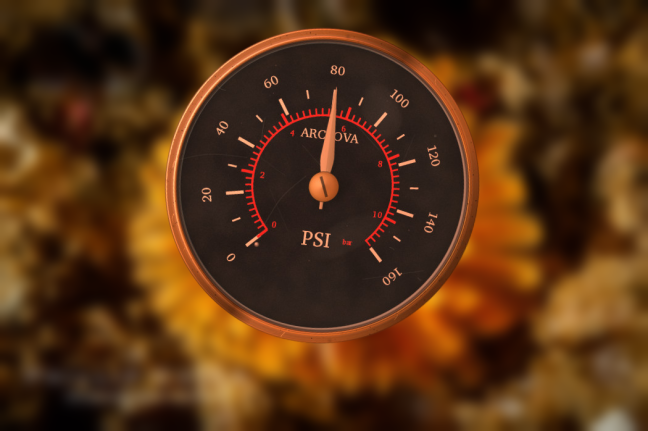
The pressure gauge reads 80 psi
